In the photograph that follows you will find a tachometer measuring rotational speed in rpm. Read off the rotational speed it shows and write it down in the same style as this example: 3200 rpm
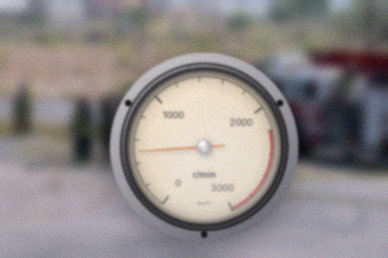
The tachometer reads 500 rpm
